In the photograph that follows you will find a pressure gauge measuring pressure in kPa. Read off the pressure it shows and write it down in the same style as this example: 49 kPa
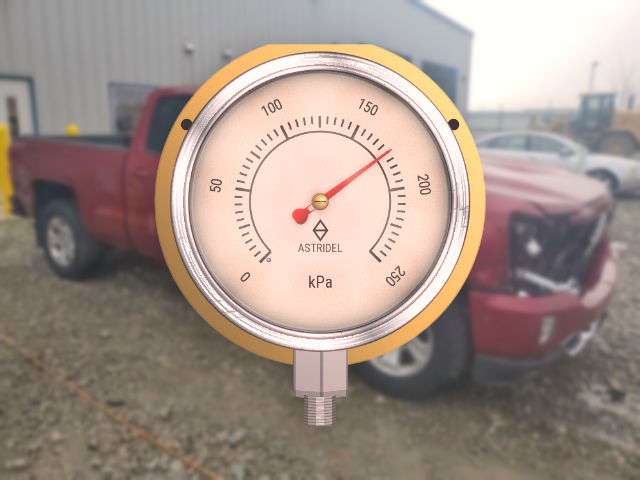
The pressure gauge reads 175 kPa
